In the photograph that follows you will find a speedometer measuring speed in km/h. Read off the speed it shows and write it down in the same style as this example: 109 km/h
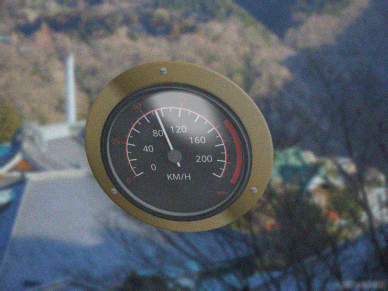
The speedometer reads 95 km/h
